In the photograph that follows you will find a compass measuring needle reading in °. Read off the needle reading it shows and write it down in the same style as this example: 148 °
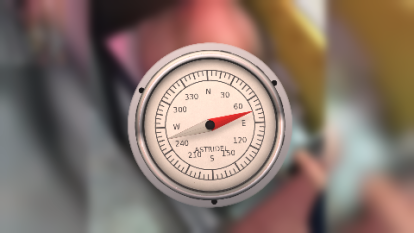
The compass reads 75 °
